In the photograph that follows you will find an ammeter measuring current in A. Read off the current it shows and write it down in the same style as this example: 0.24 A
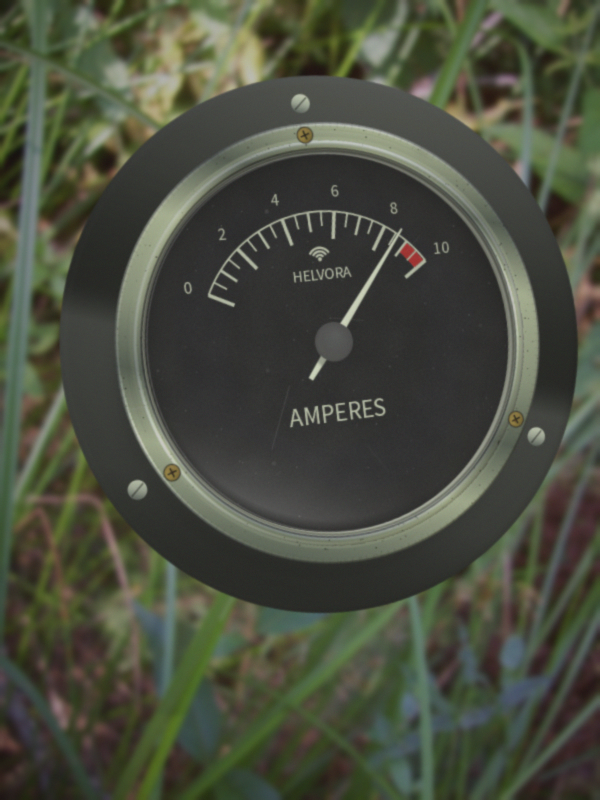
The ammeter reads 8.5 A
